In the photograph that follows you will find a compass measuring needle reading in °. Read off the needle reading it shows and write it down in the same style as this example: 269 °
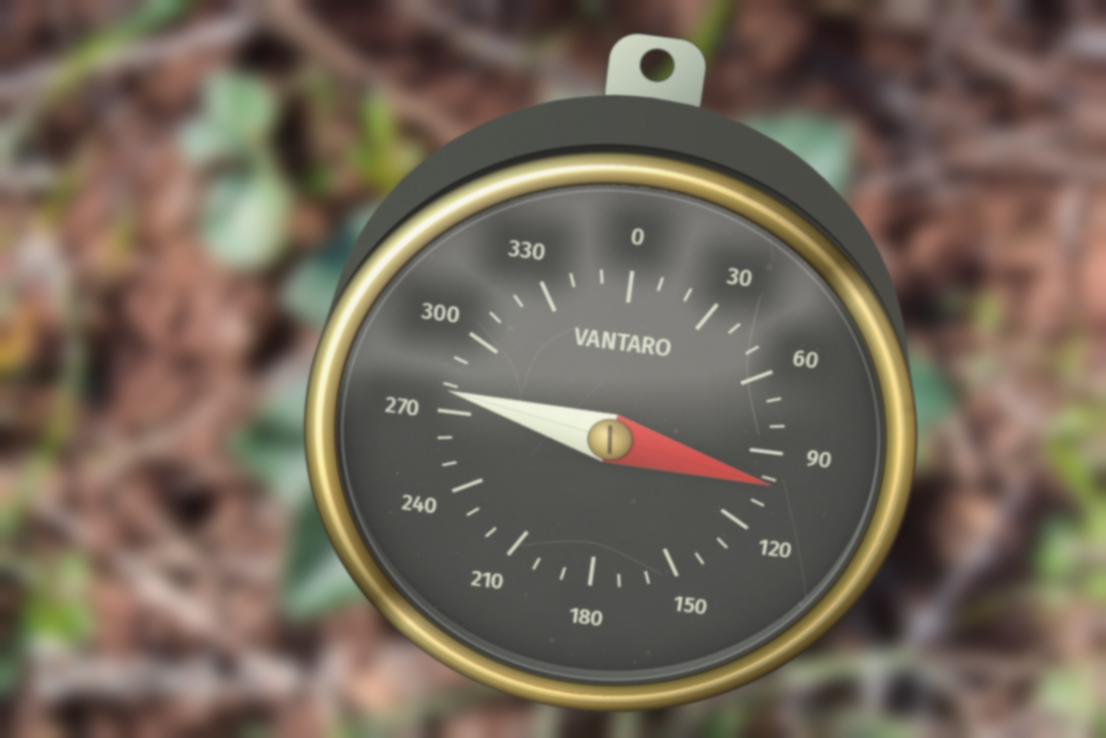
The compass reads 100 °
